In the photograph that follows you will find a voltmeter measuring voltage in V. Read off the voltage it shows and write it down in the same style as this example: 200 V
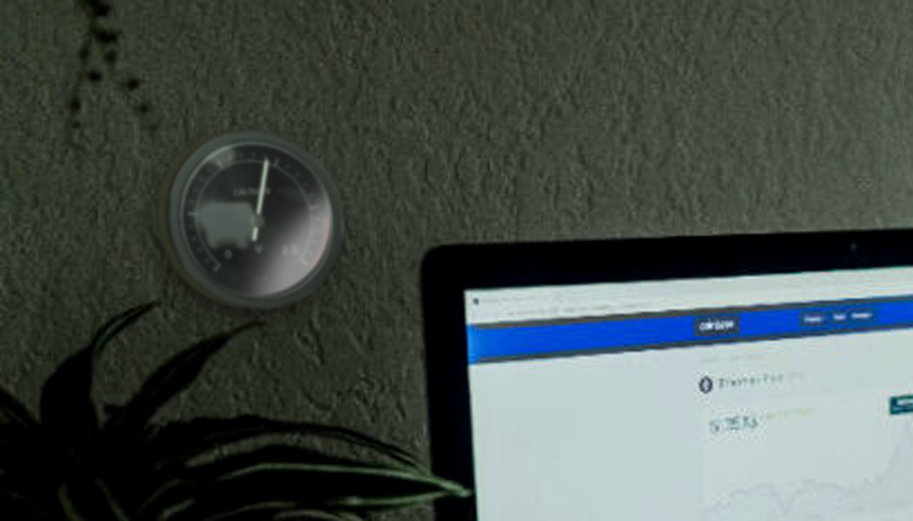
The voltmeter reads 1.4 V
